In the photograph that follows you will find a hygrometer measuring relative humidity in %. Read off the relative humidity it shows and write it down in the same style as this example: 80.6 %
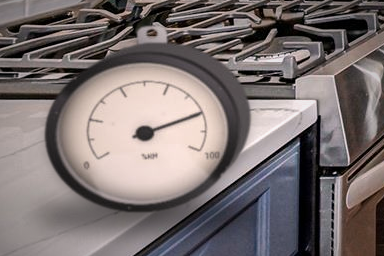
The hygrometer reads 80 %
